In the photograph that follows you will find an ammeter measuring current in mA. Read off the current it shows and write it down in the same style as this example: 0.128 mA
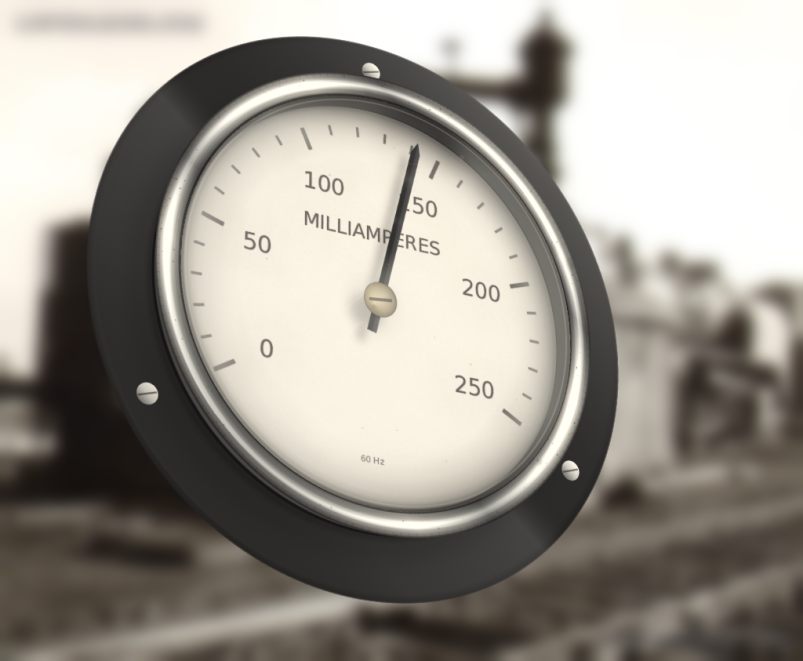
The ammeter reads 140 mA
